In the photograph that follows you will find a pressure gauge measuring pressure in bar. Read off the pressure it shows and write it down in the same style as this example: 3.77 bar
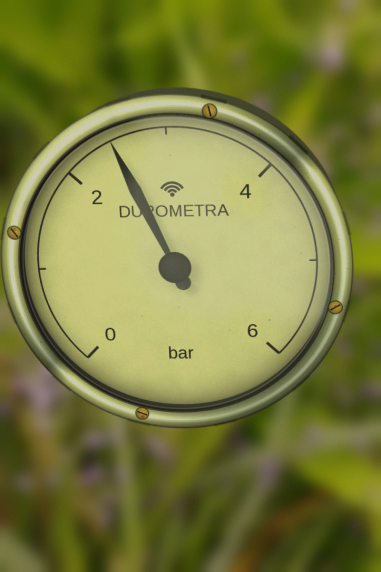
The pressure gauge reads 2.5 bar
